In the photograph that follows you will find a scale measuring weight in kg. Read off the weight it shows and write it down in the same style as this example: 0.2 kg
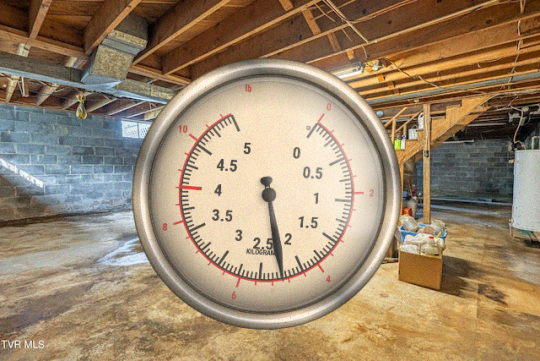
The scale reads 2.25 kg
